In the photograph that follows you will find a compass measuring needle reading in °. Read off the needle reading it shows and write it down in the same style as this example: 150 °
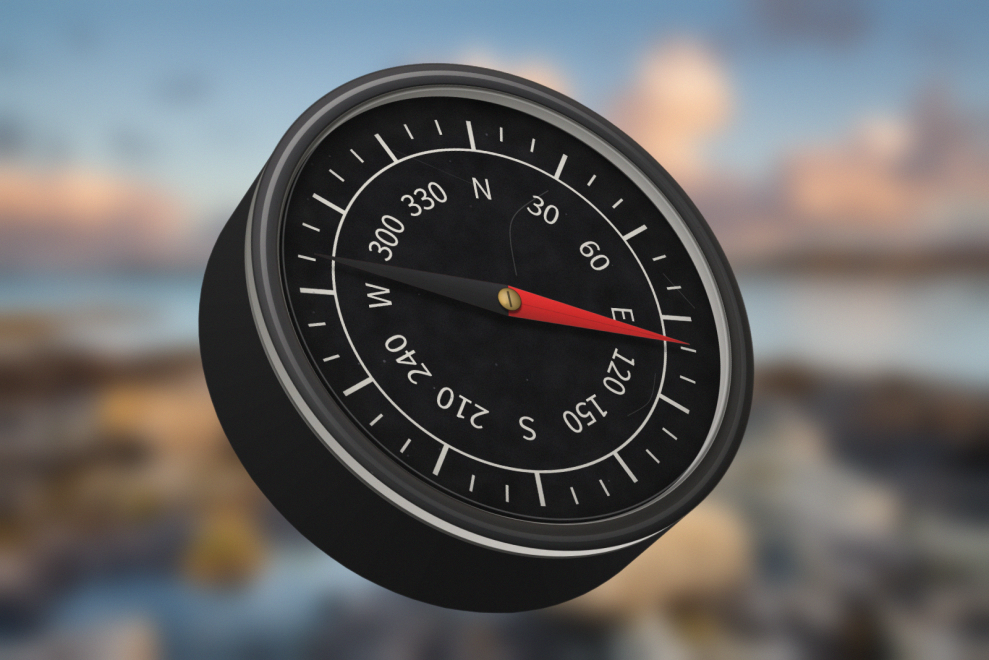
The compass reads 100 °
